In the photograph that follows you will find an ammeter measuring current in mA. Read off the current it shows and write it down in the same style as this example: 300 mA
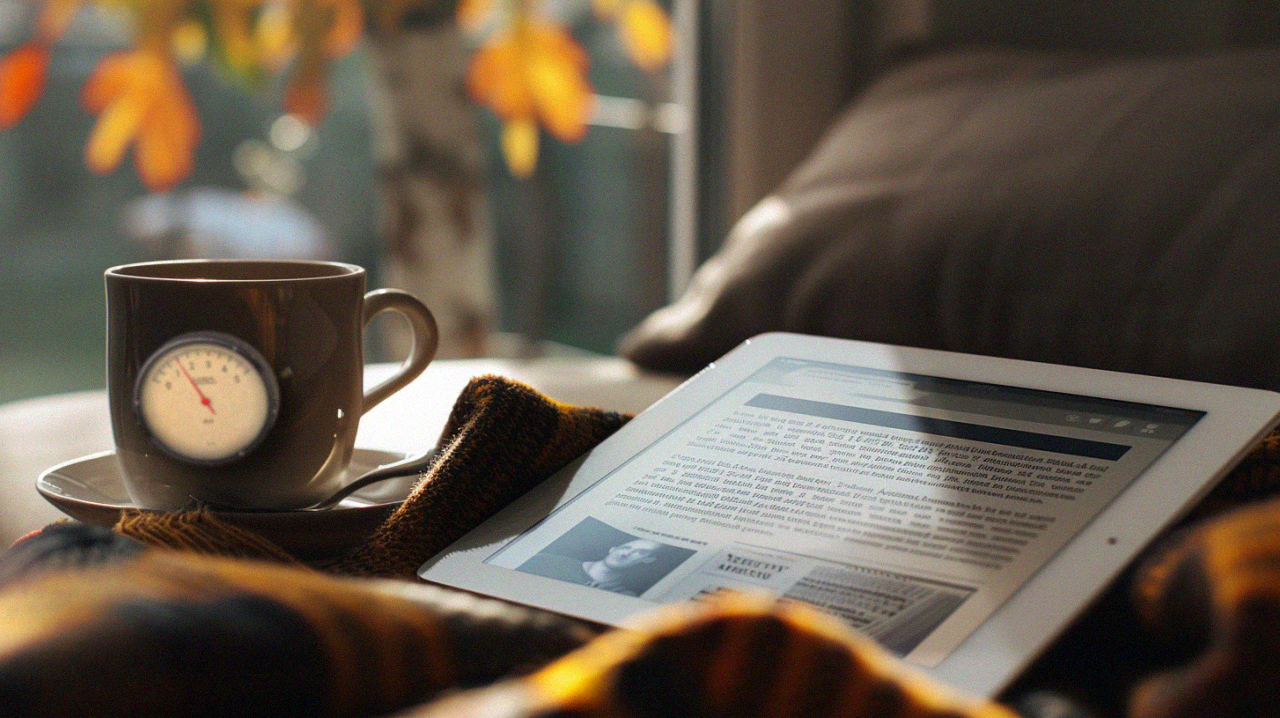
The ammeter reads 1.5 mA
